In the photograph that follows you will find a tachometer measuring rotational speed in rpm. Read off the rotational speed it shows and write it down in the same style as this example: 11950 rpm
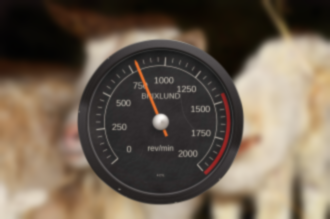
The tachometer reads 800 rpm
